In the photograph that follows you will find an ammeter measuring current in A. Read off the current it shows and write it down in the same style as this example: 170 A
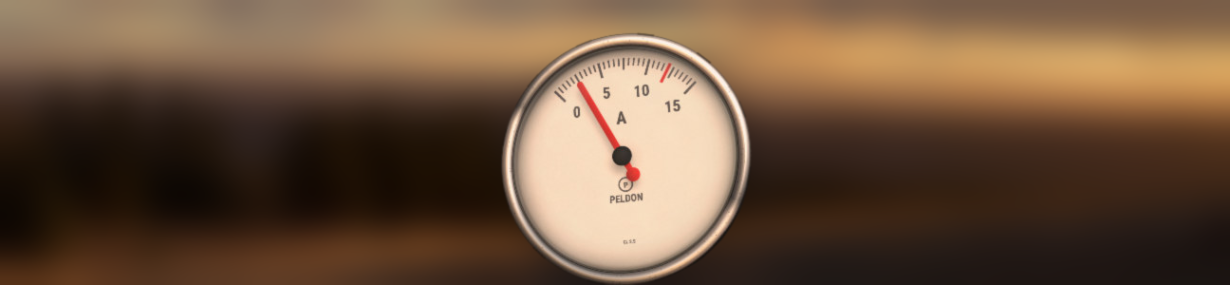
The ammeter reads 2.5 A
